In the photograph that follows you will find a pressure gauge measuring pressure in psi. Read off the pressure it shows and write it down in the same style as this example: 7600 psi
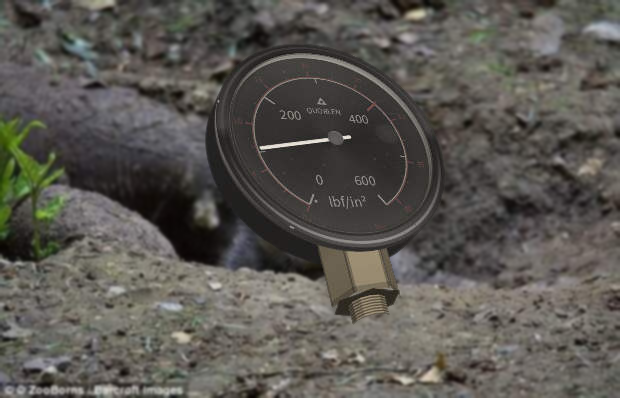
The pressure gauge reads 100 psi
